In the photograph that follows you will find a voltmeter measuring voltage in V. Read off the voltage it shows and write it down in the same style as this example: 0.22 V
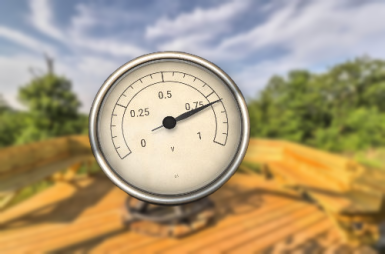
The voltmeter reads 0.8 V
